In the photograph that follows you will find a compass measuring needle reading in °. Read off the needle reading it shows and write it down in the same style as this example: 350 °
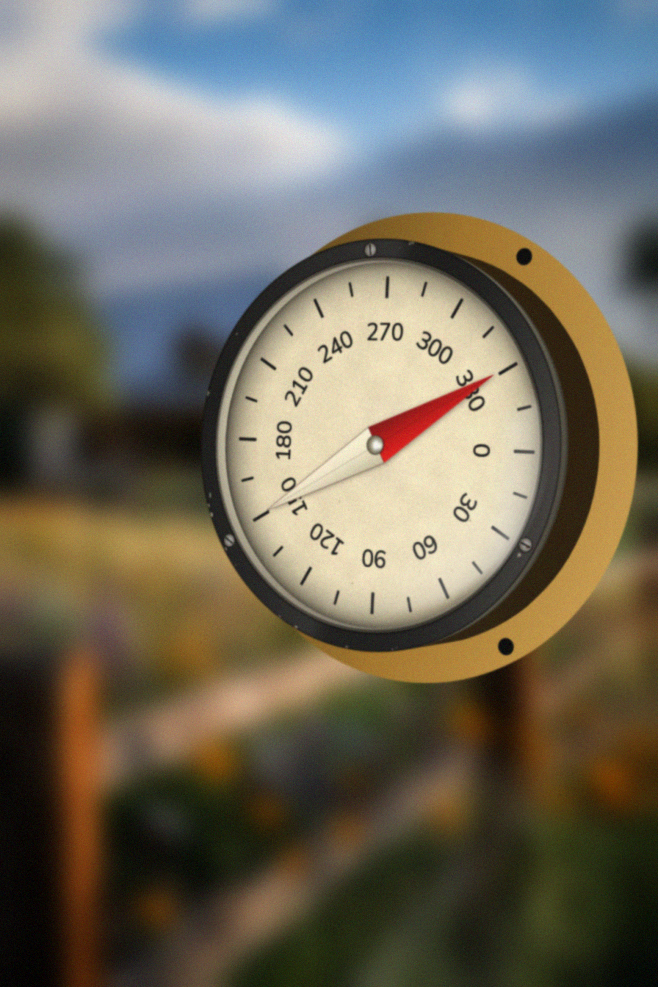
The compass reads 330 °
